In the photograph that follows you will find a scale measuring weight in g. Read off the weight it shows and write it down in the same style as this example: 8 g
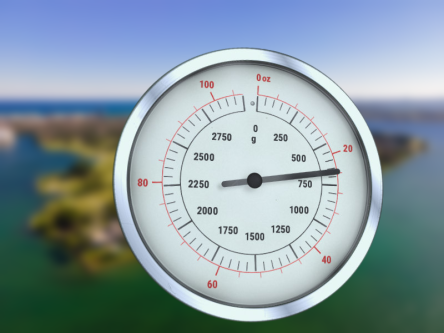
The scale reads 675 g
